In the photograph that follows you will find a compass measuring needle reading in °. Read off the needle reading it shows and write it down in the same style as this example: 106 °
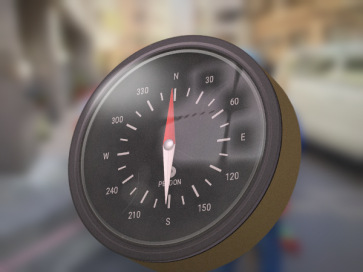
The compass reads 0 °
